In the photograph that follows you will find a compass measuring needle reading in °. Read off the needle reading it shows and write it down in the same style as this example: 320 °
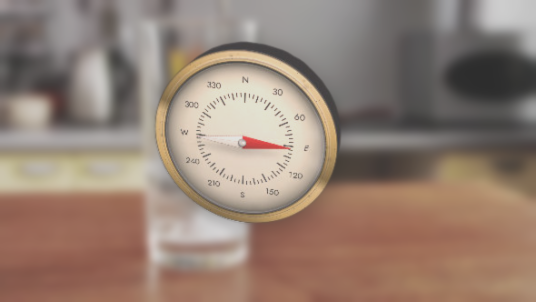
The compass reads 90 °
